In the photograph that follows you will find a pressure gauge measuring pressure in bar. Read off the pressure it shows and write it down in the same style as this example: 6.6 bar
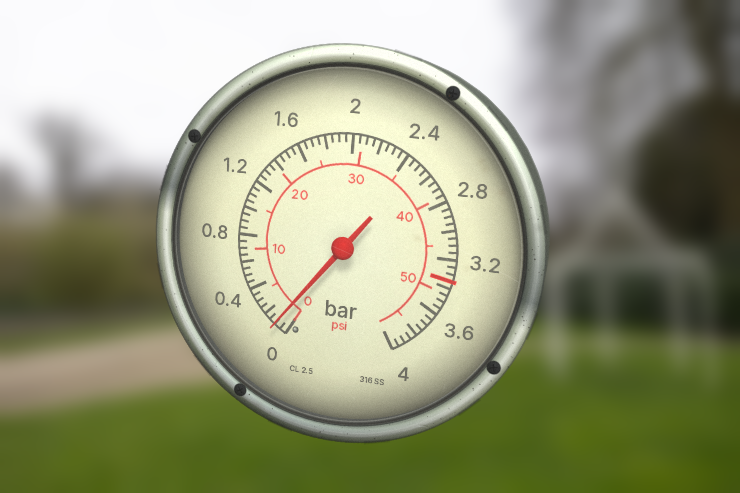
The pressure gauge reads 0.1 bar
